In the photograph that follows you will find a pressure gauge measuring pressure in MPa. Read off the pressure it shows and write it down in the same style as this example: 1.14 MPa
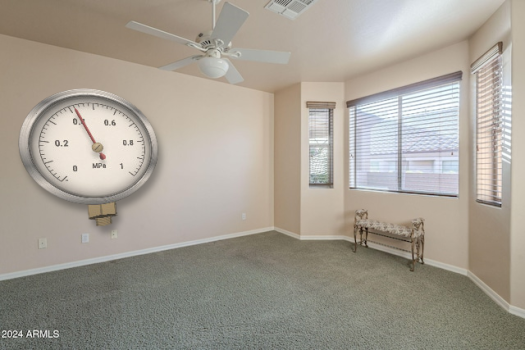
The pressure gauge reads 0.42 MPa
